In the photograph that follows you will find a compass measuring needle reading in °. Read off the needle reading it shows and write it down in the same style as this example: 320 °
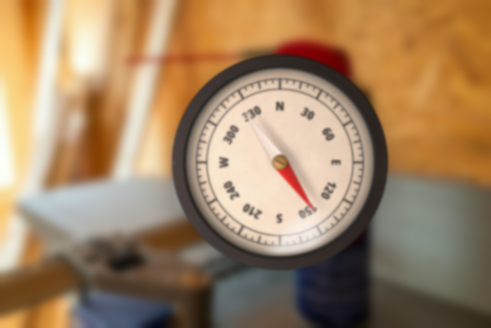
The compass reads 145 °
